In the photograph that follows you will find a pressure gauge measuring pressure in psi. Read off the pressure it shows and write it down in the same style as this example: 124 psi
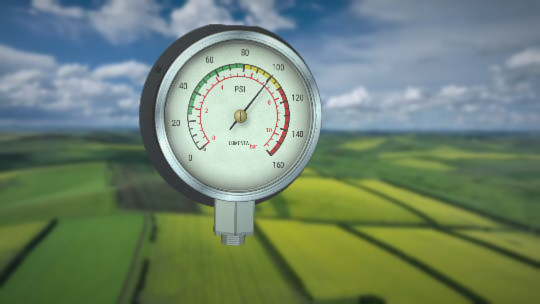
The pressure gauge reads 100 psi
